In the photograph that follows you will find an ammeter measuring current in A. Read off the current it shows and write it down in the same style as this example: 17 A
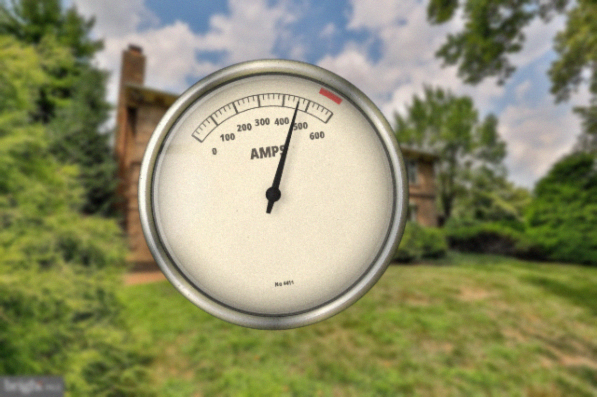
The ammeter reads 460 A
